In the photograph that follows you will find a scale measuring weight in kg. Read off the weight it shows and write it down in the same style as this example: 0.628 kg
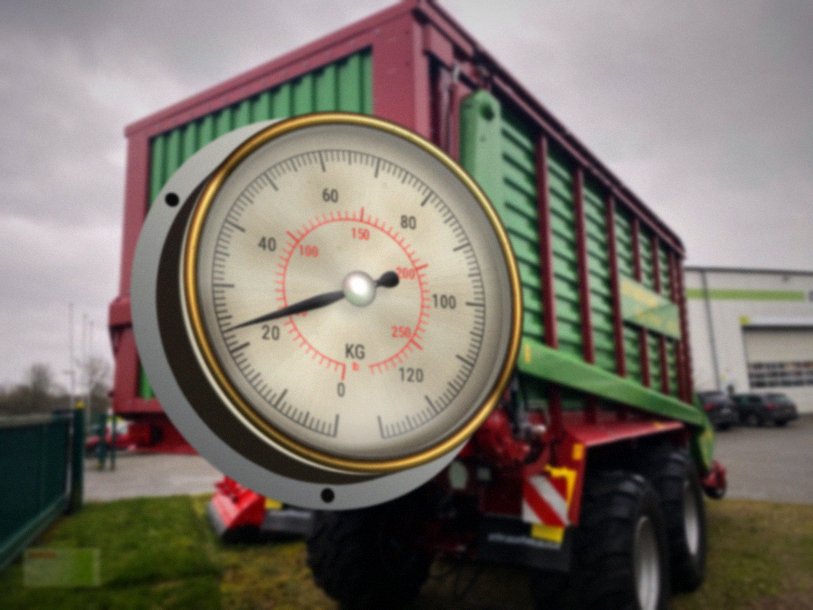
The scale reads 23 kg
